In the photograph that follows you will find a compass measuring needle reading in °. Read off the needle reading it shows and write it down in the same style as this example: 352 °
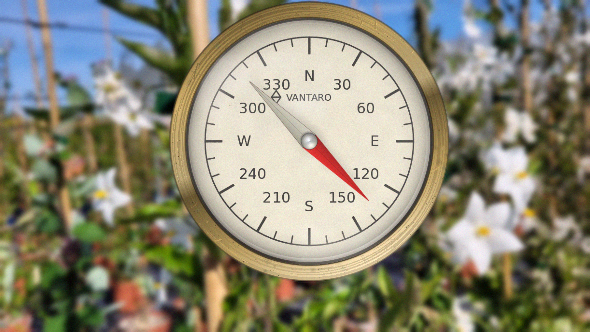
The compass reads 135 °
